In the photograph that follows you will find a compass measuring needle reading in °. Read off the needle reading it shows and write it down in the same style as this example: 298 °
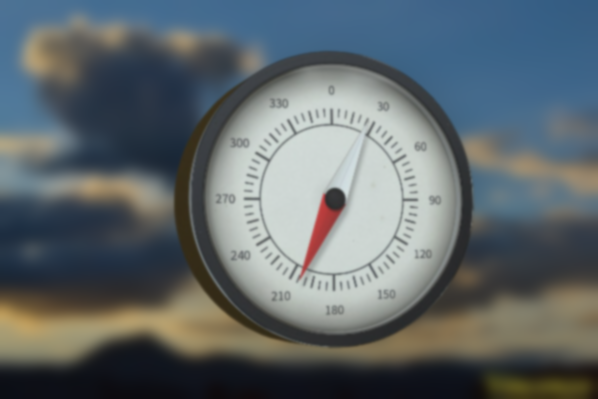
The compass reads 205 °
